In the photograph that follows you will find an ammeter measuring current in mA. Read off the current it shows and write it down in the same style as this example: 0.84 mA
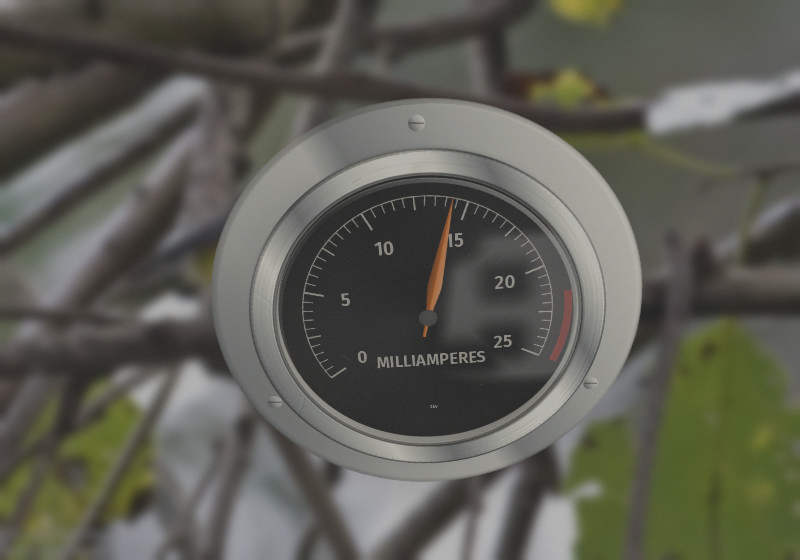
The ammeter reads 14.25 mA
